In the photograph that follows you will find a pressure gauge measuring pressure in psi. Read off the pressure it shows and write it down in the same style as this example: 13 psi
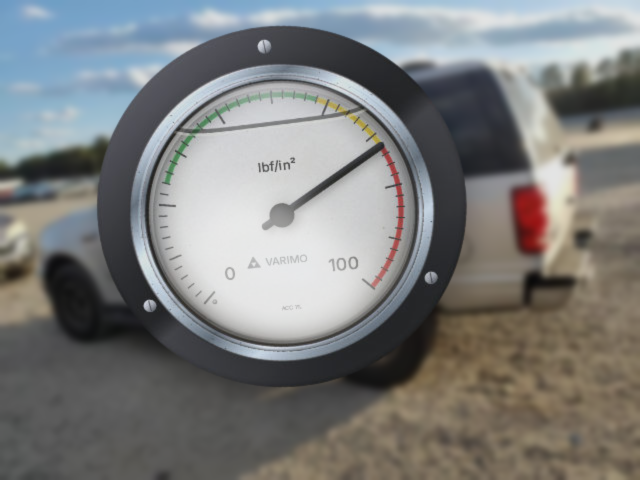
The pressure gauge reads 72 psi
